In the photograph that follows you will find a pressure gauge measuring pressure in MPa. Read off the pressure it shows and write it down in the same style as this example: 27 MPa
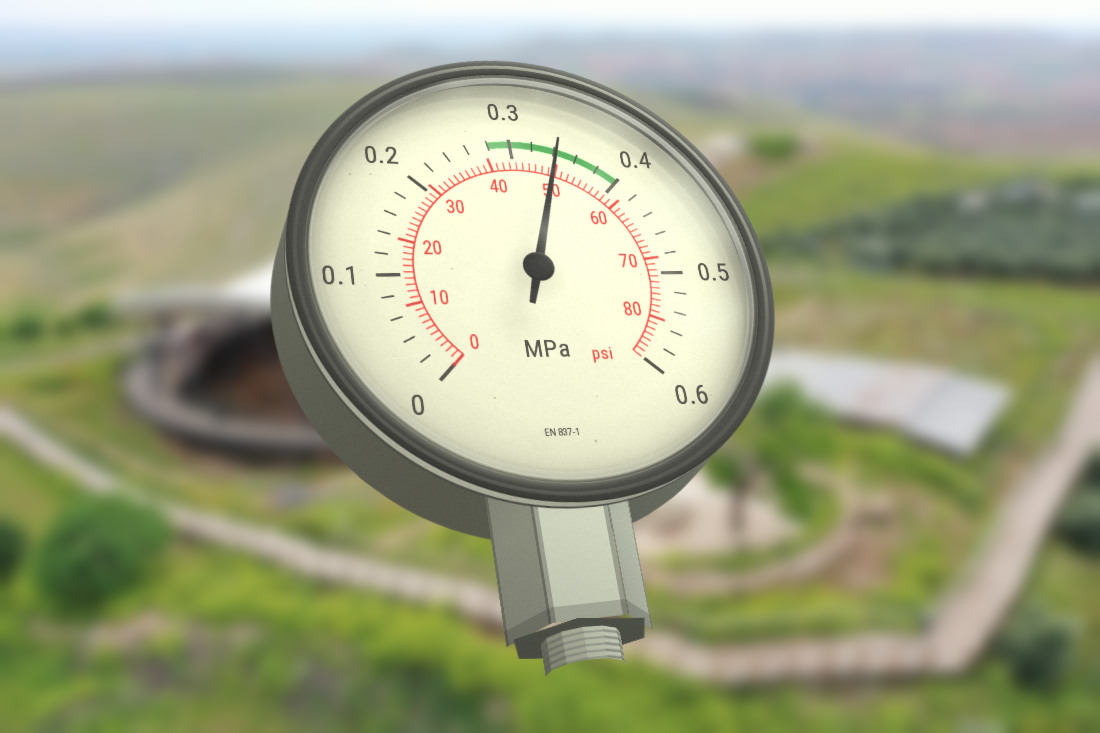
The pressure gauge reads 0.34 MPa
